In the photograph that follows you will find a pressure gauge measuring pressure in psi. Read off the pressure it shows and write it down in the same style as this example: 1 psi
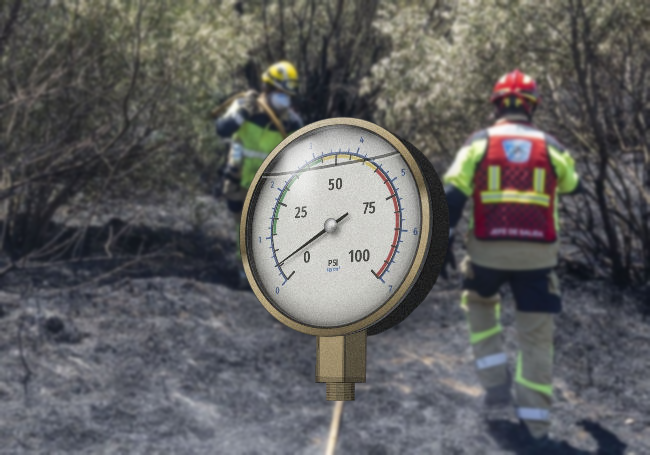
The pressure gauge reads 5 psi
